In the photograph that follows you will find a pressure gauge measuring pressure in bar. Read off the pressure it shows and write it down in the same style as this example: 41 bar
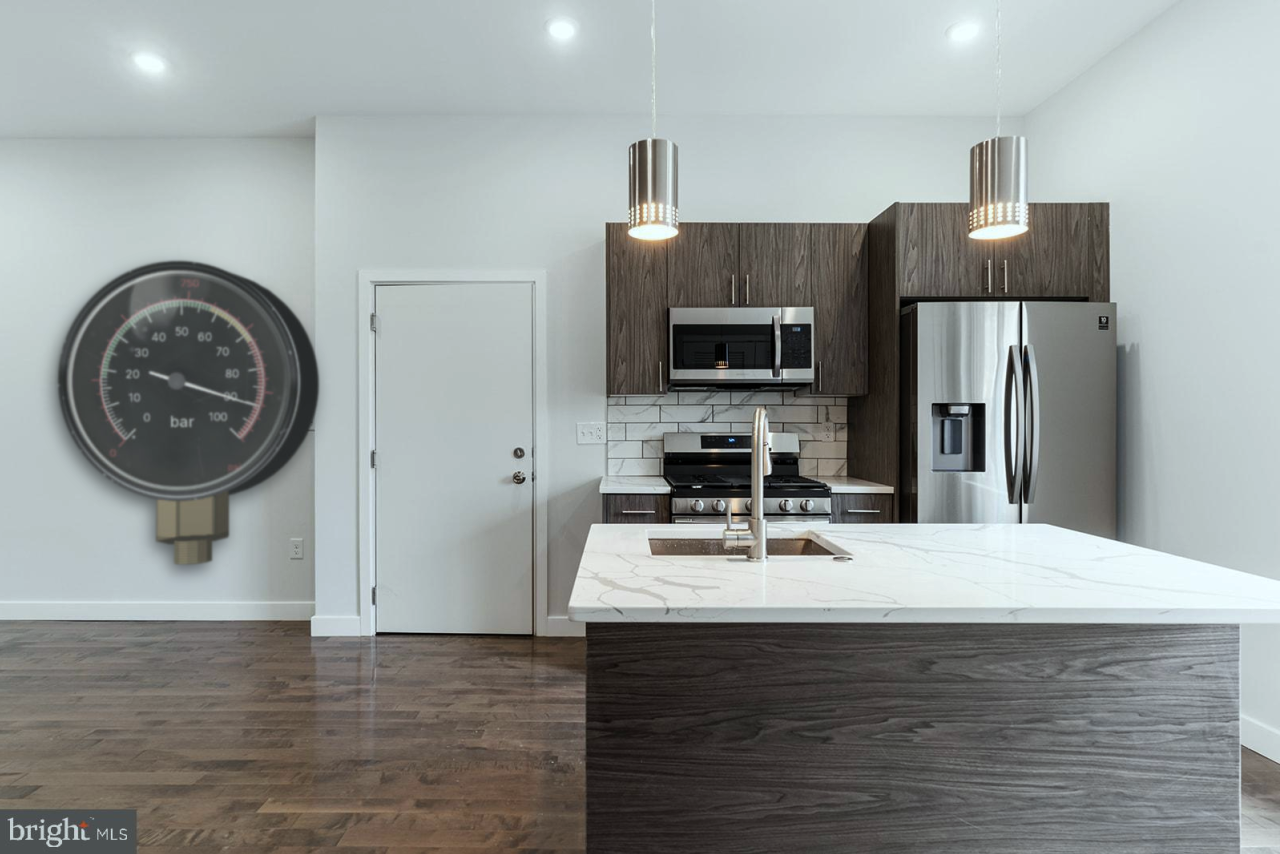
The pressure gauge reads 90 bar
